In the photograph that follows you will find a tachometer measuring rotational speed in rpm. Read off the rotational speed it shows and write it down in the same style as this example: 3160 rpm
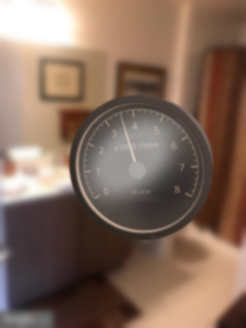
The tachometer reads 3600 rpm
